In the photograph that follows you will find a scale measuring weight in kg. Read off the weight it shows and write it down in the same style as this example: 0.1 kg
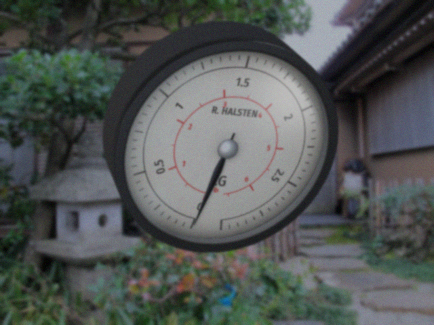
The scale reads 0 kg
